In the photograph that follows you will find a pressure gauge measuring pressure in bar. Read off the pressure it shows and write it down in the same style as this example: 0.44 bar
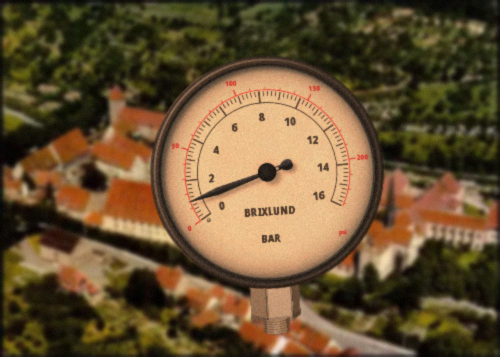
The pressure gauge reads 1 bar
